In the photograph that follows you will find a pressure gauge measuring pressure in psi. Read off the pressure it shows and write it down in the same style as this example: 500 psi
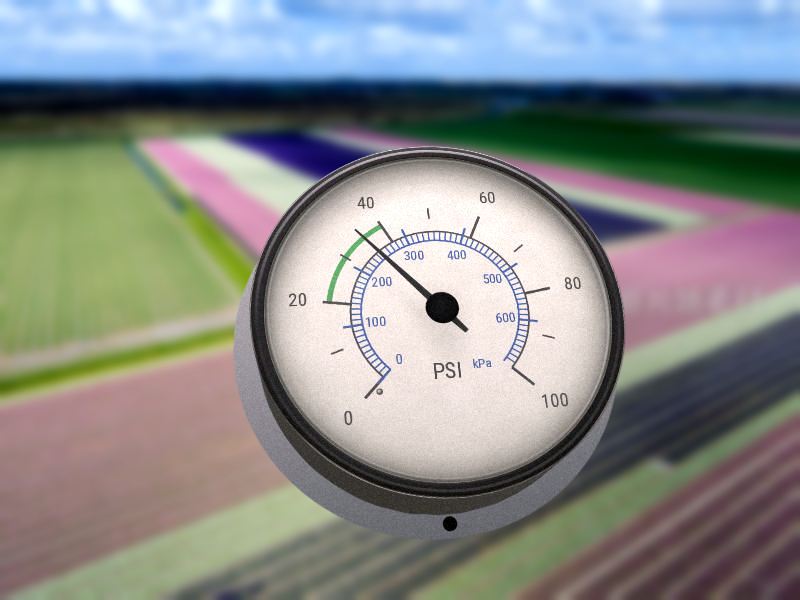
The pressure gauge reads 35 psi
